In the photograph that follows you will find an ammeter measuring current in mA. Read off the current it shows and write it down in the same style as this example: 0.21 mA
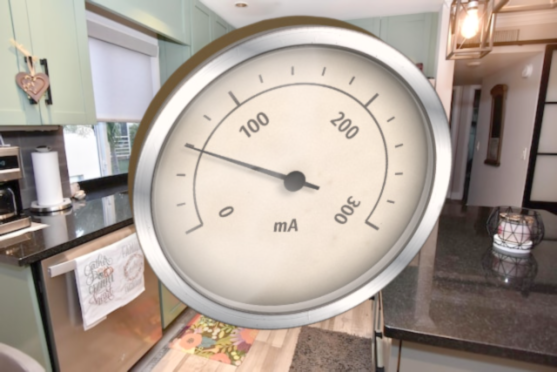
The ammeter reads 60 mA
